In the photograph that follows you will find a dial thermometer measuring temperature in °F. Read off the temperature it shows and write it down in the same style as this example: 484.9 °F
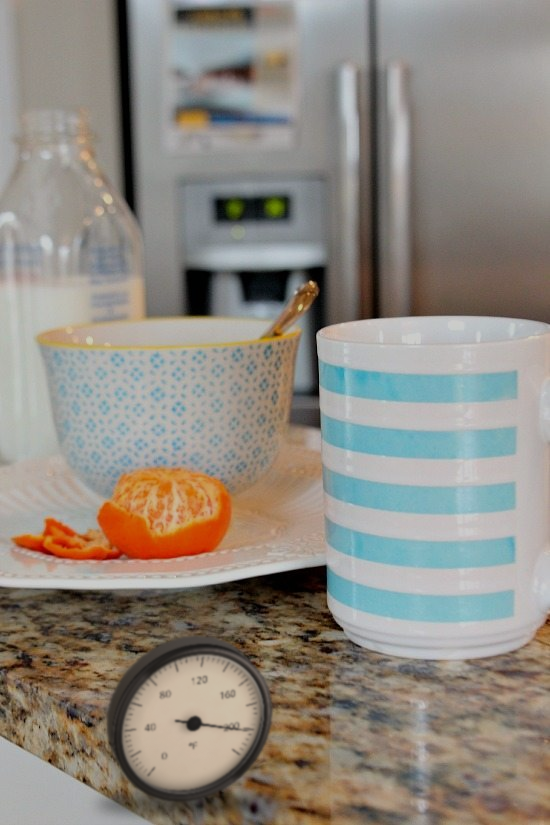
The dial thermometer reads 200 °F
